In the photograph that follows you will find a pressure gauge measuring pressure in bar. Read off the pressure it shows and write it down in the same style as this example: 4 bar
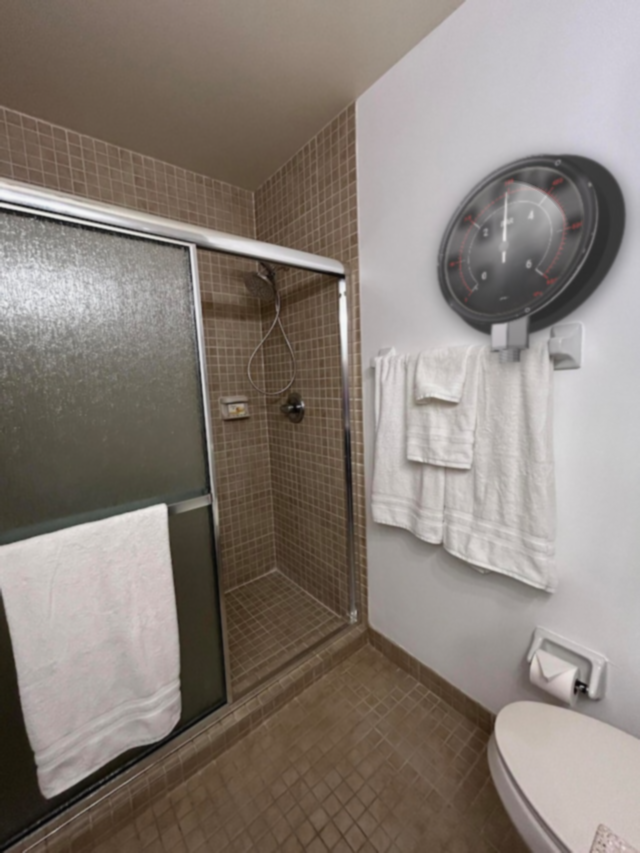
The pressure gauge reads 3 bar
